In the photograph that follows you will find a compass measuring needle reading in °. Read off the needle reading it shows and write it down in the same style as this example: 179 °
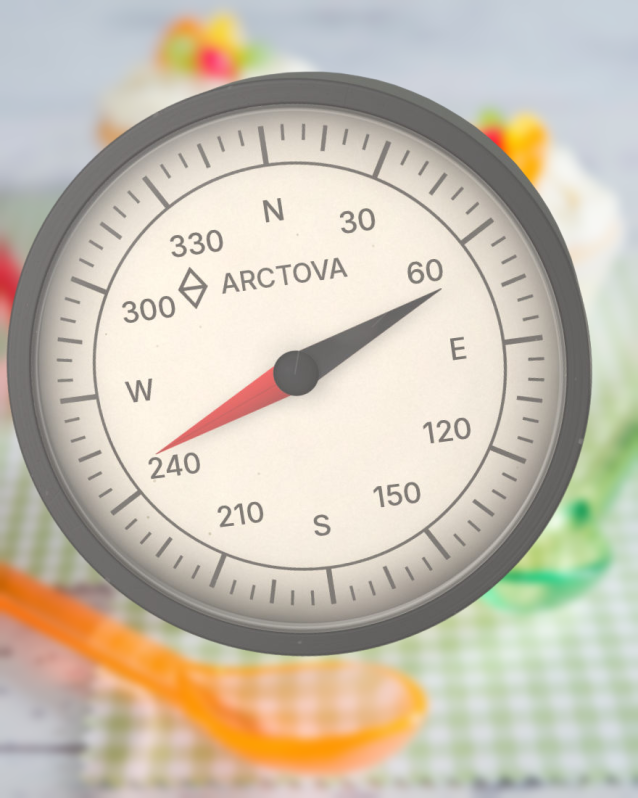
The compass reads 247.5 °
